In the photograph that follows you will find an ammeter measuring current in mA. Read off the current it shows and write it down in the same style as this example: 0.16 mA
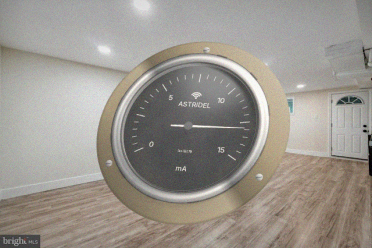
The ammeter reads 13 mA
